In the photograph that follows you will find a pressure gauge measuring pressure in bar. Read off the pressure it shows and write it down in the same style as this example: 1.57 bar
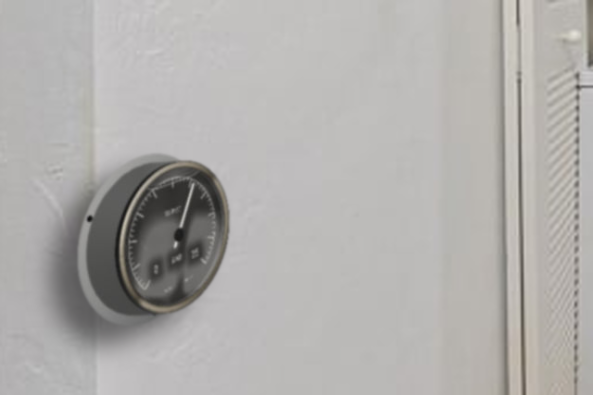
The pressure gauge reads 15 bar
